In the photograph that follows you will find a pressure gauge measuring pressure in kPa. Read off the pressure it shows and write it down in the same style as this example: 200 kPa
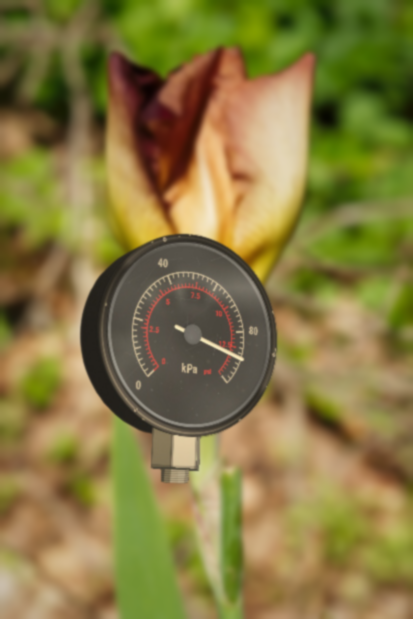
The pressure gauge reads 90 kPa
